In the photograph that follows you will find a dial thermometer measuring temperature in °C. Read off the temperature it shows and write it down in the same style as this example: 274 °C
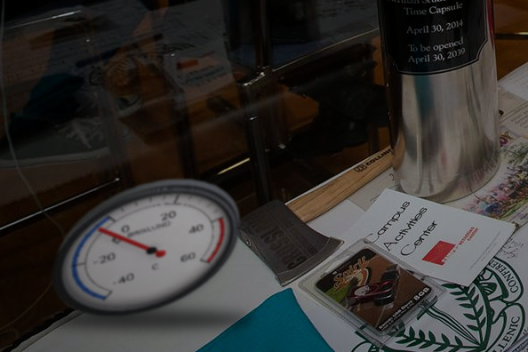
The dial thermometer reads -4 °C
